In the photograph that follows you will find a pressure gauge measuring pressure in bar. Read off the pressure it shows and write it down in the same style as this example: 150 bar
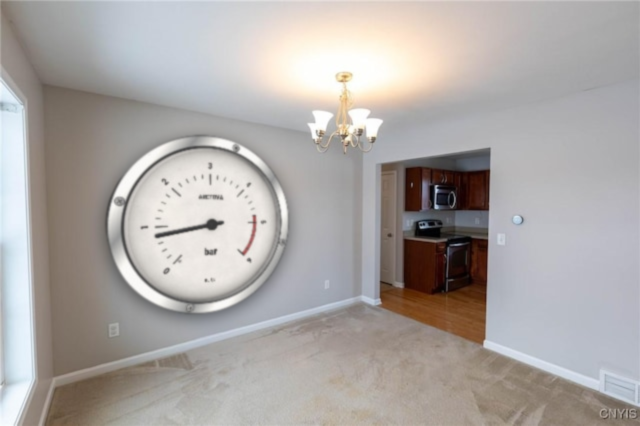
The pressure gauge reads 0.8 bar
